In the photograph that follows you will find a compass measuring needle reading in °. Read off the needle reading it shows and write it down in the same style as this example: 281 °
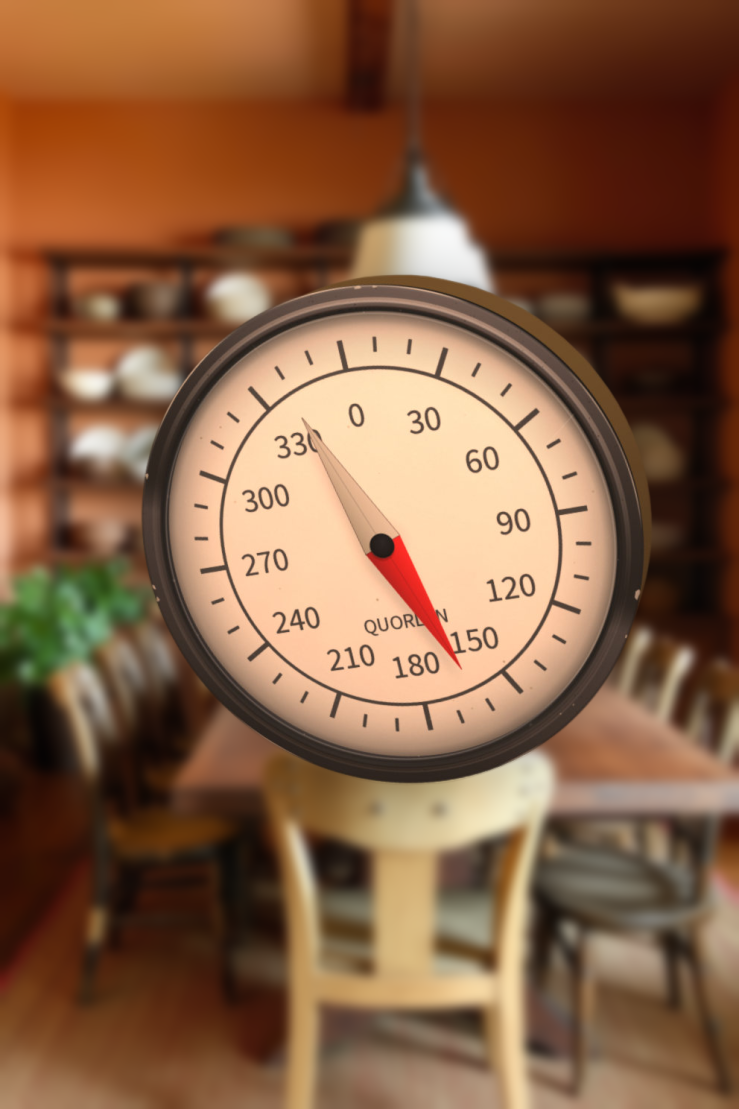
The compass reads 160 °
